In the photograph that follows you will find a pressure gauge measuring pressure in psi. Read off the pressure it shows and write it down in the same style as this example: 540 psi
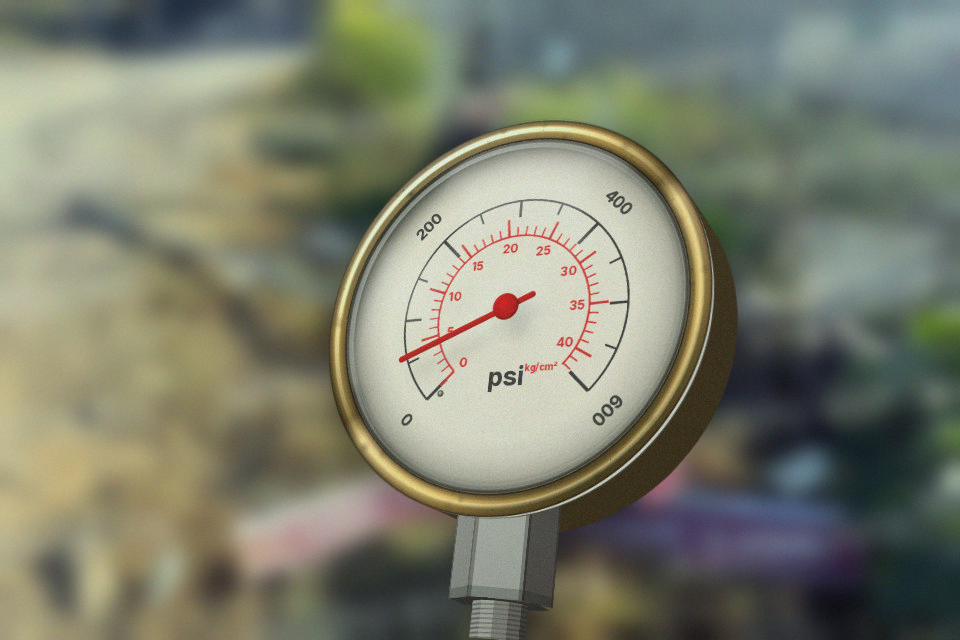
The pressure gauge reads 50 psi
